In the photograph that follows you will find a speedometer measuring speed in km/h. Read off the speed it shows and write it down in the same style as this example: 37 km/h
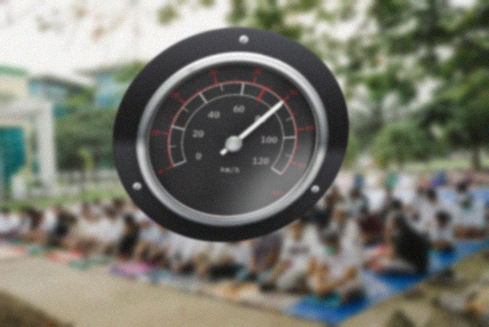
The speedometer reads 80 km/h
